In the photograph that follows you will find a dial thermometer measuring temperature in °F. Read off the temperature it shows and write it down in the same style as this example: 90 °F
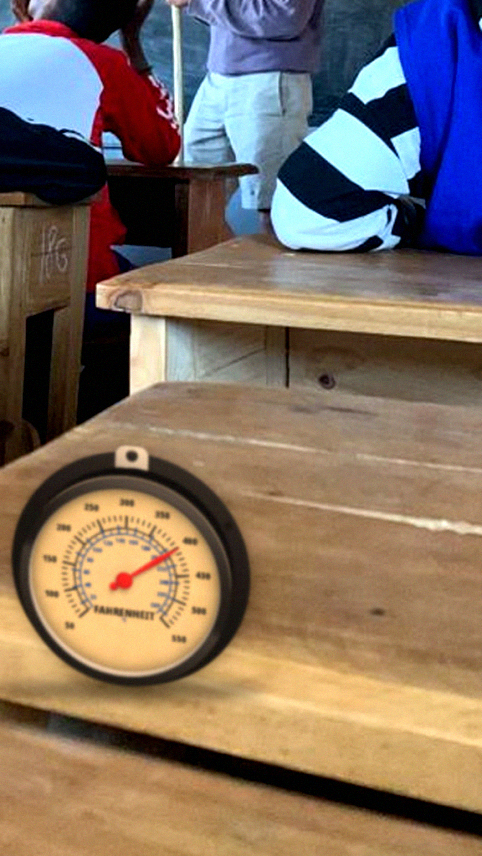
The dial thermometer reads 400 °F
